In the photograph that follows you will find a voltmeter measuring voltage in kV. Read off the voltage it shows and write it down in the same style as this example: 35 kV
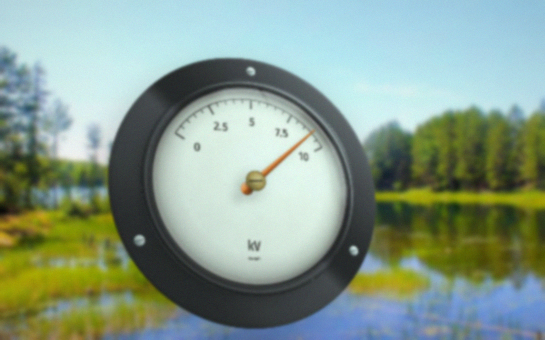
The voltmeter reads 9 kV
